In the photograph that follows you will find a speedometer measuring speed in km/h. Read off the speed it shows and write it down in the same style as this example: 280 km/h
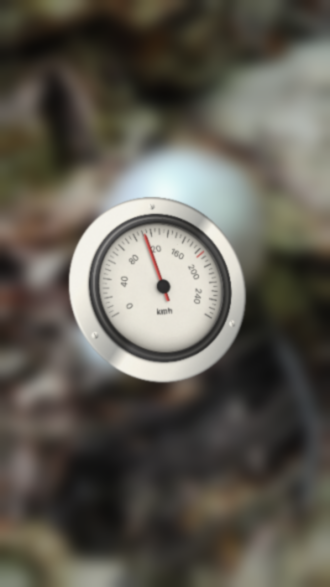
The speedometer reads 110 km/h
